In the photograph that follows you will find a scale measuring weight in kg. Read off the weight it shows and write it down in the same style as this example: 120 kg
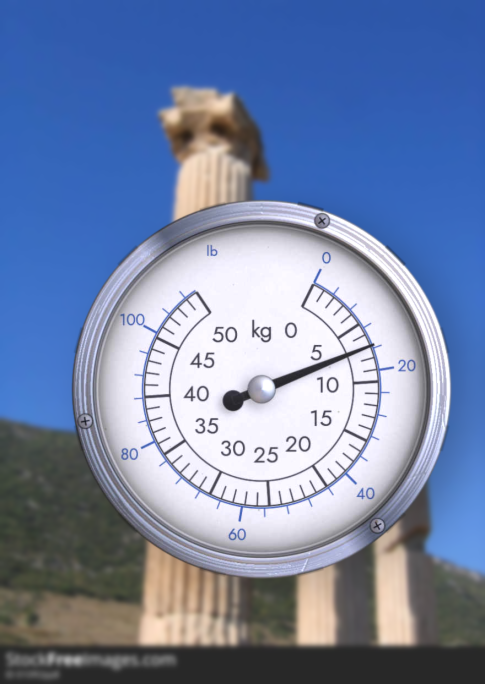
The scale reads 7 kg
